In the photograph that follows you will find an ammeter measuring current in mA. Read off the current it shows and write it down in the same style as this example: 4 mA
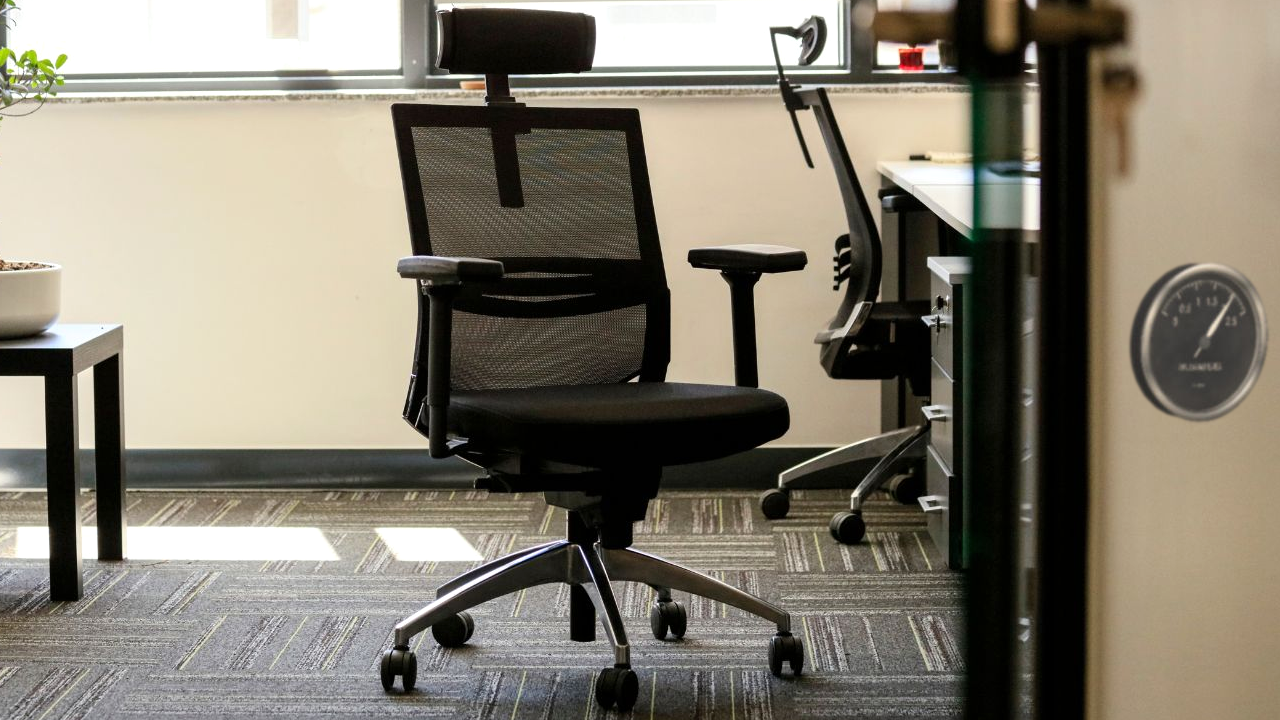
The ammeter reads 2 mA
